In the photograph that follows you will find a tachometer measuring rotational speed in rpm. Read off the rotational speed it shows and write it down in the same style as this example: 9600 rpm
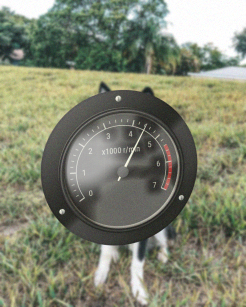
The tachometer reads 4400 rpm
